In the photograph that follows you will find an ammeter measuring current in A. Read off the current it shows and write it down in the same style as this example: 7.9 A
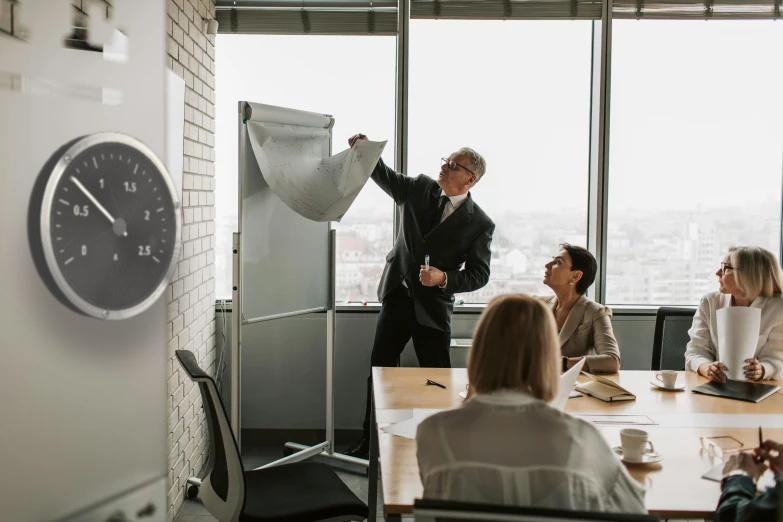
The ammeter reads 0.7 A
